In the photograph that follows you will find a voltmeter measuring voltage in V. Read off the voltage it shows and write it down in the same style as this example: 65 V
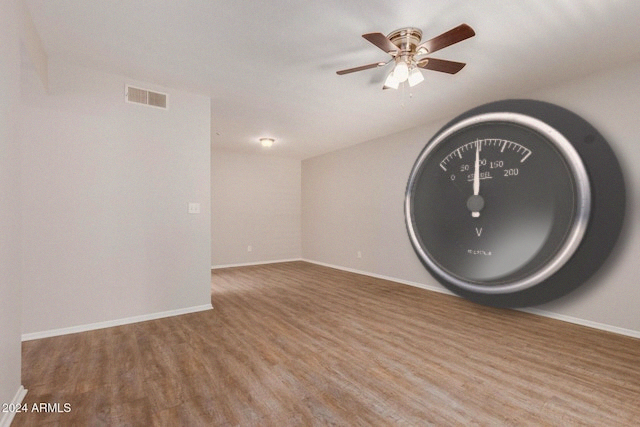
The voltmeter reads 100 V
